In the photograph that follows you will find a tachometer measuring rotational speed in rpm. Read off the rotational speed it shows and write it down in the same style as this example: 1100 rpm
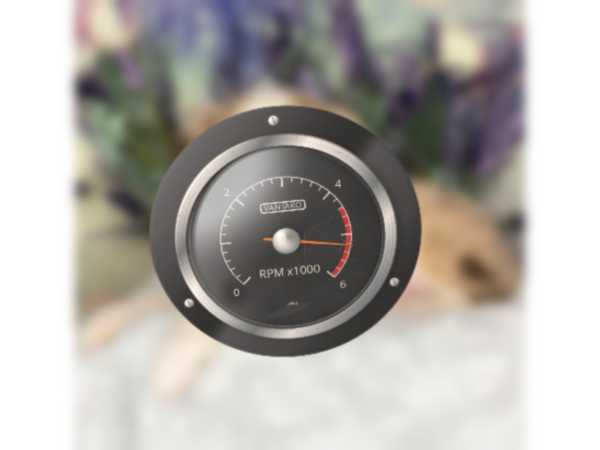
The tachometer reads 5200 rpm
